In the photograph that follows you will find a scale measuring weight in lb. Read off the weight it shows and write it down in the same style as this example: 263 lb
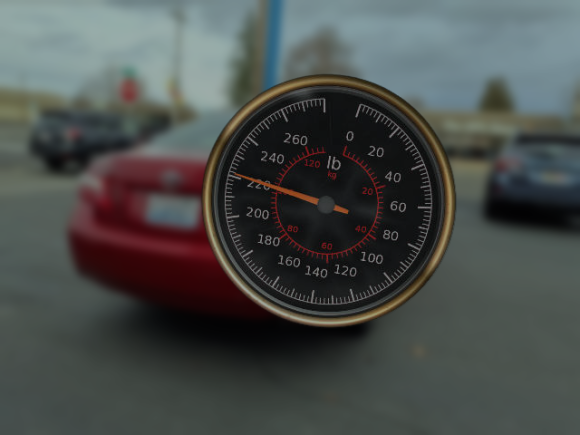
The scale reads 222 lb
